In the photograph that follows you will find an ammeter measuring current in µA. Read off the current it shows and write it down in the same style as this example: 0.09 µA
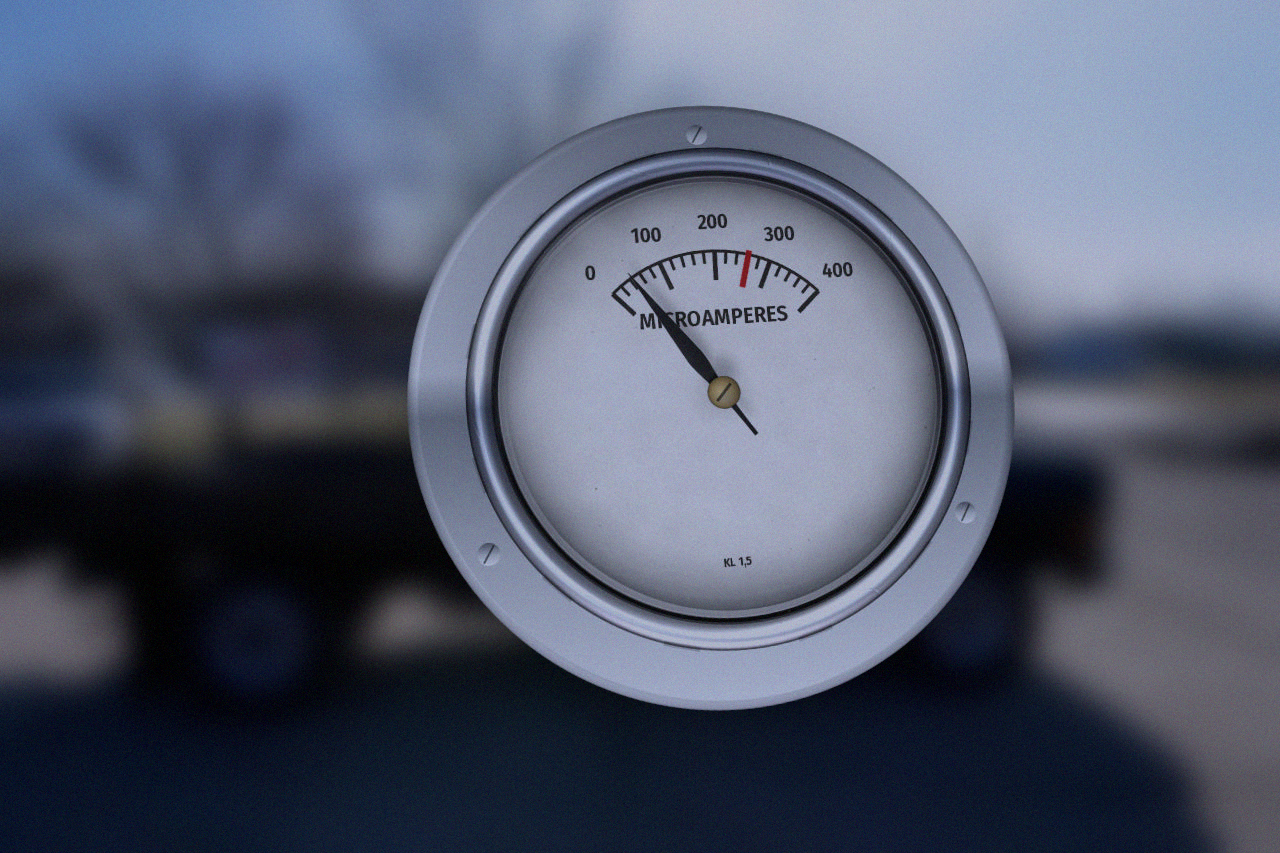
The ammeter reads 40 µA
